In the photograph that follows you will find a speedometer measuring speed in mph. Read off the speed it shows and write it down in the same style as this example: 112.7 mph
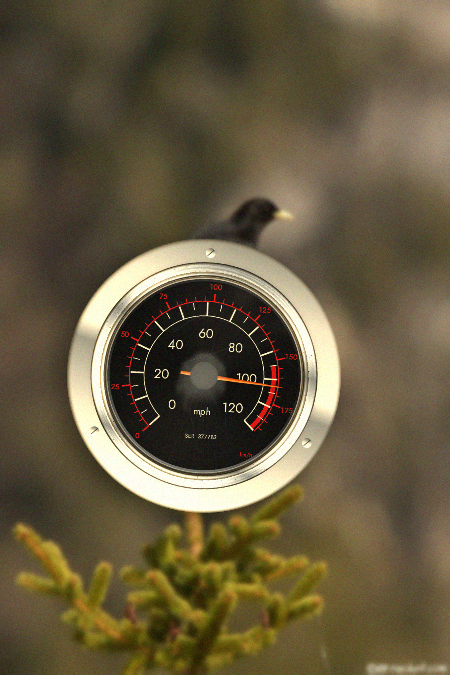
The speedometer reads 102.5 mph
